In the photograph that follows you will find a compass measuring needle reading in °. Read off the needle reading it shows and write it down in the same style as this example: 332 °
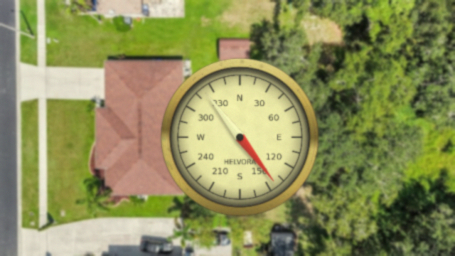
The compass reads 142.5 °
